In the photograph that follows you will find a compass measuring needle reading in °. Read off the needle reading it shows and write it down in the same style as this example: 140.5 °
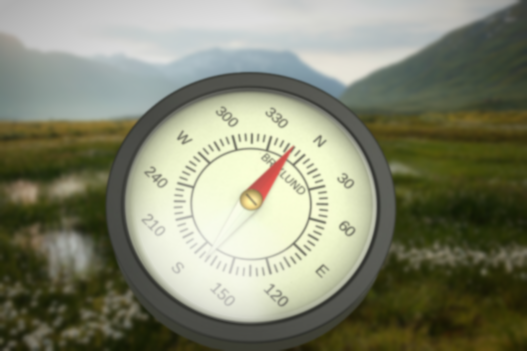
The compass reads 350 °
